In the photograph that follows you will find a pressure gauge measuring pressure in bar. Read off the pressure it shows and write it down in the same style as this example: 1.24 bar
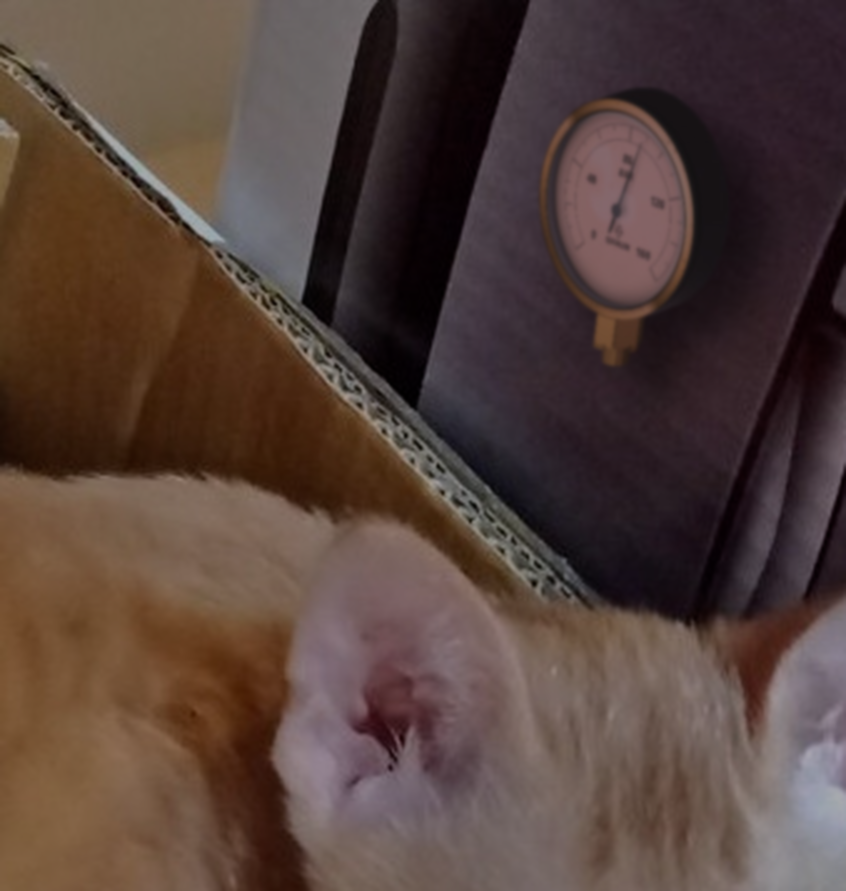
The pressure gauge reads 90 bar
